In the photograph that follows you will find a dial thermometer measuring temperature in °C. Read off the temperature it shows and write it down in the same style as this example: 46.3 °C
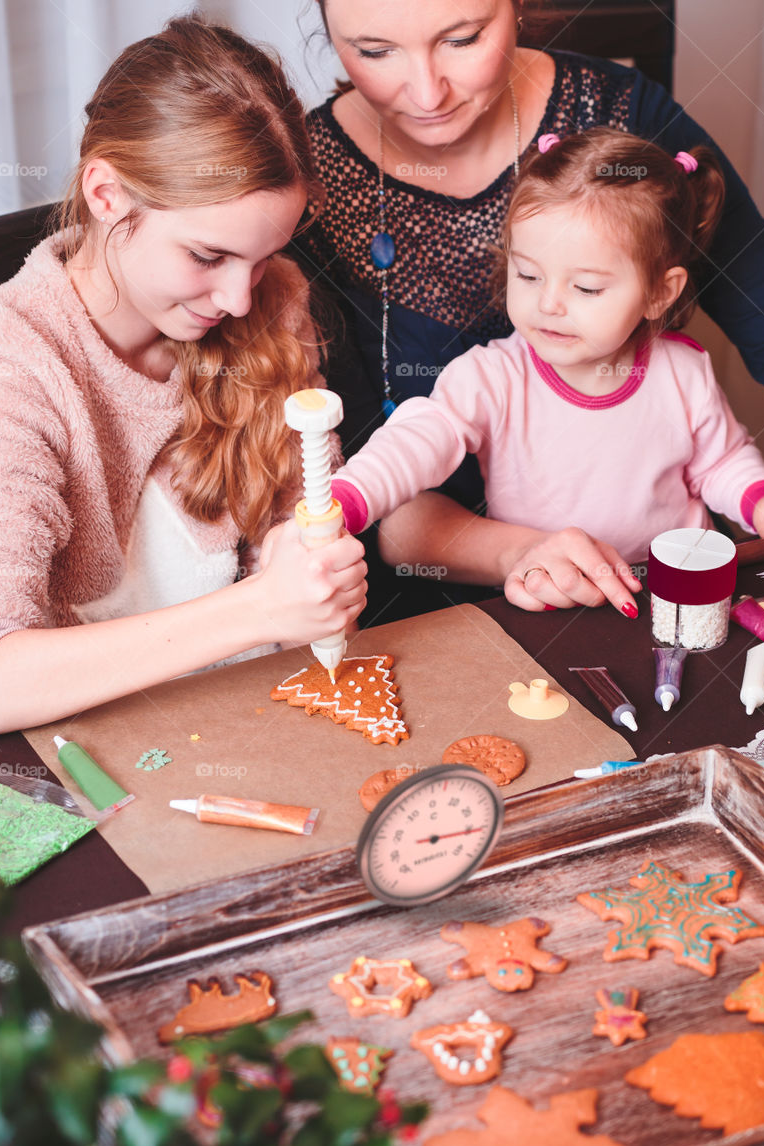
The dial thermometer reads 30 °C
